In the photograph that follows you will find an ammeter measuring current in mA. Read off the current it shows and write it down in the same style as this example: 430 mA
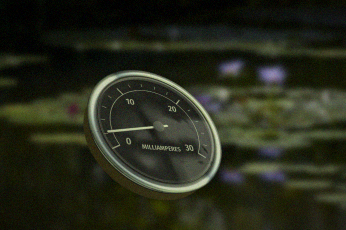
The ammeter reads 2 mA
